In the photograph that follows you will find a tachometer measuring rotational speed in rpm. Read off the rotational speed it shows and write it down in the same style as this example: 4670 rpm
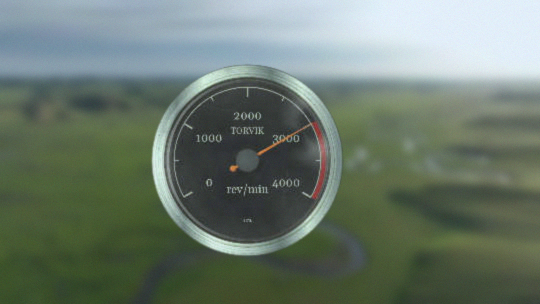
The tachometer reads 3000 rpm
